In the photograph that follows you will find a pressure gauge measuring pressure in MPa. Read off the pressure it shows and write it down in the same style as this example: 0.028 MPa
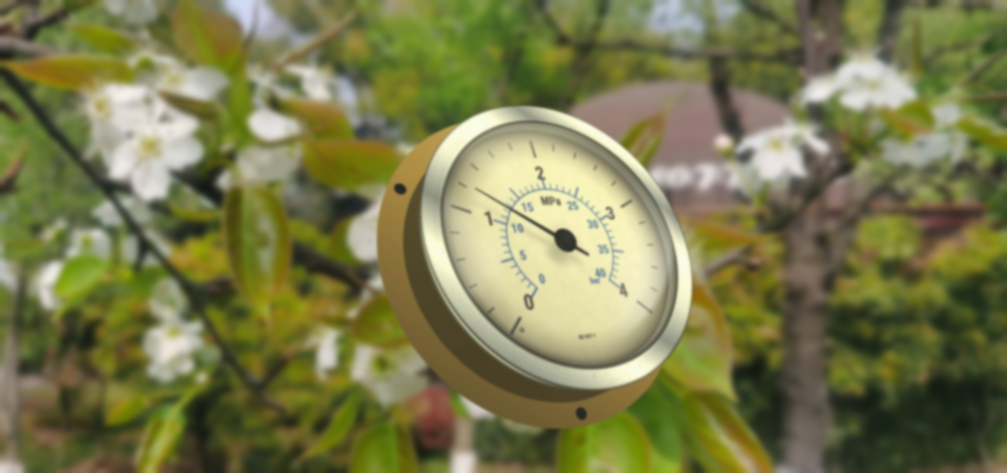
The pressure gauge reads 1.2 MPa
